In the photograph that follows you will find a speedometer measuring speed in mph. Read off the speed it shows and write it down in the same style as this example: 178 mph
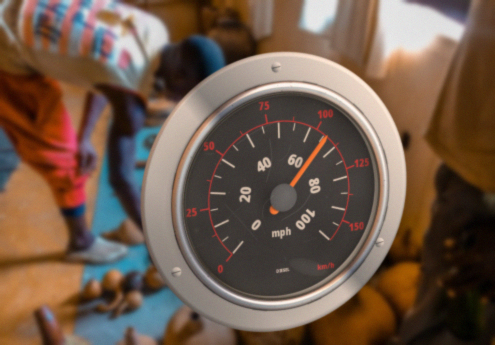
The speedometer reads 65 mph
